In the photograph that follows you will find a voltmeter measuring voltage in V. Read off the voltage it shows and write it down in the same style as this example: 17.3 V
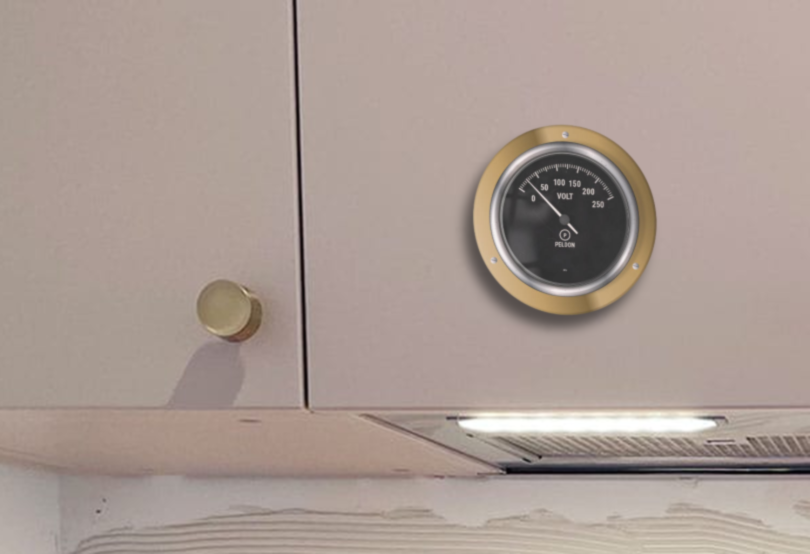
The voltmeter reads 25 V
